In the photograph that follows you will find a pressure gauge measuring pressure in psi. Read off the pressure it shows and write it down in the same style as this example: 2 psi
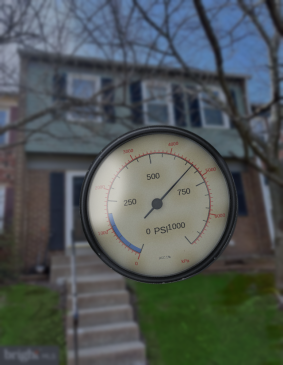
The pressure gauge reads 675 psi
